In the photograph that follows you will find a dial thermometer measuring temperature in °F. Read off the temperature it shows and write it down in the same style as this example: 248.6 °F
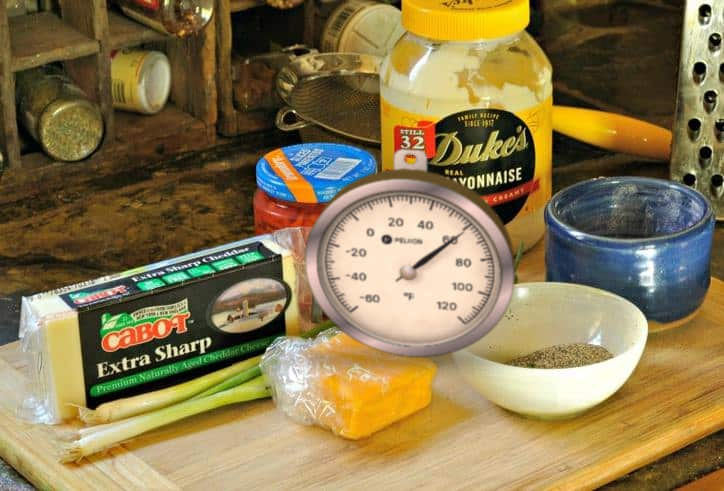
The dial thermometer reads 60 °F
